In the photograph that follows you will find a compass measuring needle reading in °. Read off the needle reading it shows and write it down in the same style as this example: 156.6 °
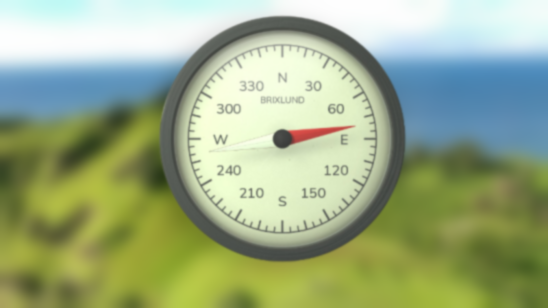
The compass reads 80 °
